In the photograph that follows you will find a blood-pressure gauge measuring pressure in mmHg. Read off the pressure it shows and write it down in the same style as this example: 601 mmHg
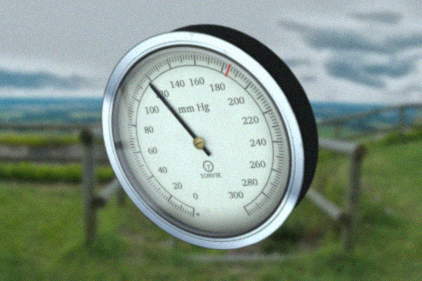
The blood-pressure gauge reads 120 mmHg
